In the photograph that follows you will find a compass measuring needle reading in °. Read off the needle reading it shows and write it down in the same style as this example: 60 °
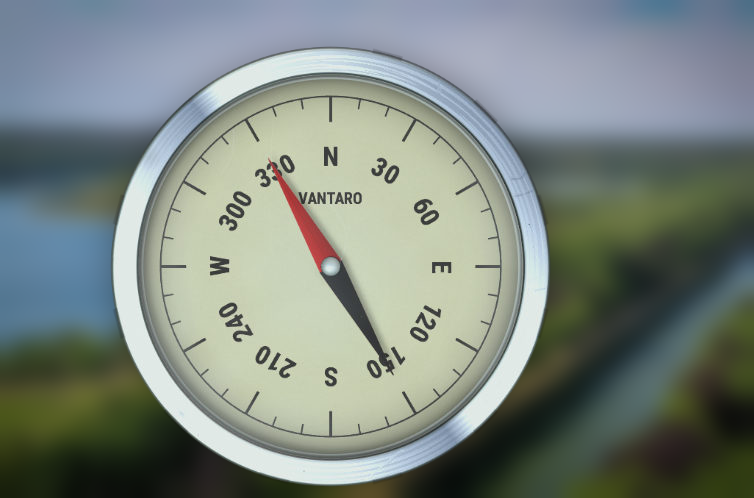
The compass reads 330 °
